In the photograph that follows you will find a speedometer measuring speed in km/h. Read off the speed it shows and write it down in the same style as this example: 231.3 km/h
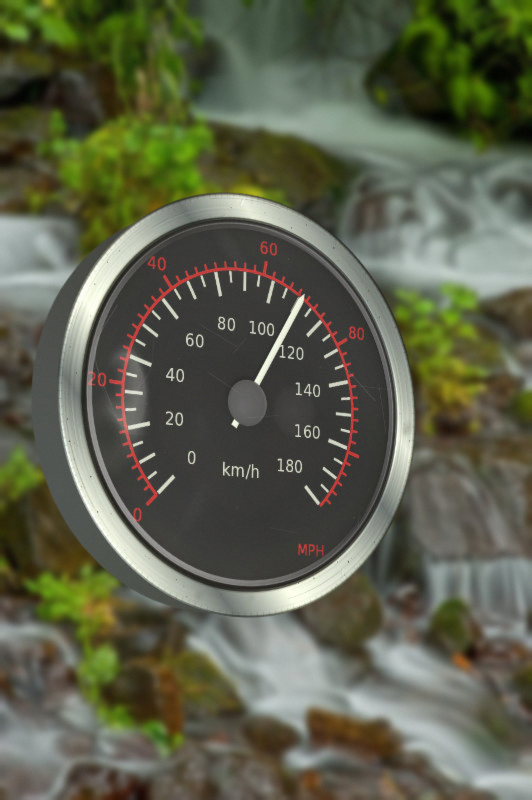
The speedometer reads 110 km/h
